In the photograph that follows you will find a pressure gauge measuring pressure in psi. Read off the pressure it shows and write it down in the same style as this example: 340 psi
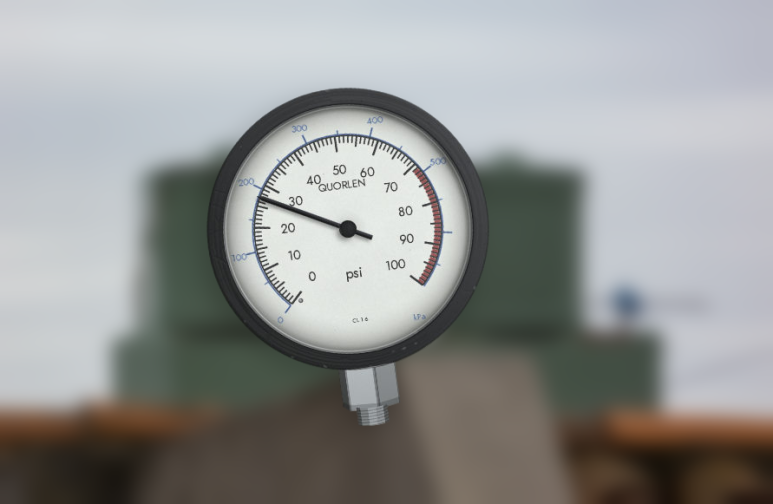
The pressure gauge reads 27 psi
